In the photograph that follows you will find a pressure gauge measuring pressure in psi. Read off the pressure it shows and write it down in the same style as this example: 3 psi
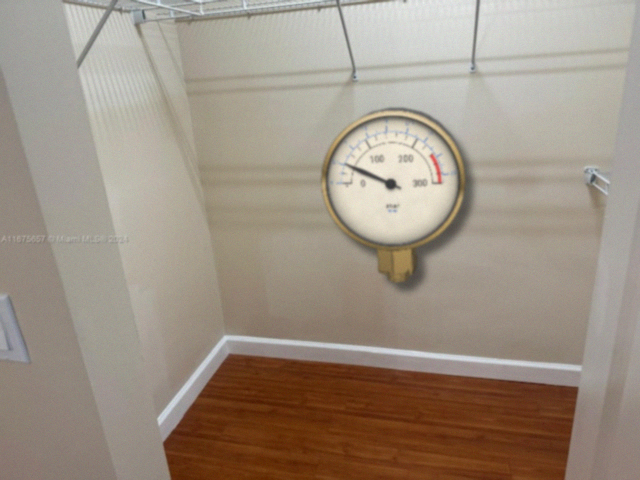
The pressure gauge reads 40 psi
